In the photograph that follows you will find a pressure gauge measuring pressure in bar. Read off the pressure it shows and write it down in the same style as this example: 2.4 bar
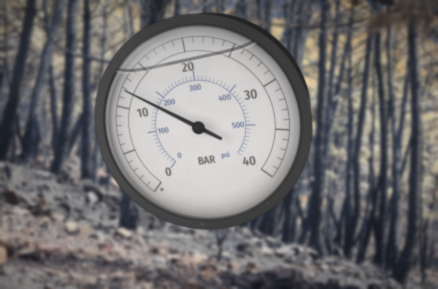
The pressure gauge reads 12 bar
